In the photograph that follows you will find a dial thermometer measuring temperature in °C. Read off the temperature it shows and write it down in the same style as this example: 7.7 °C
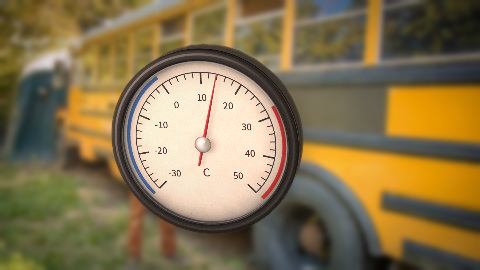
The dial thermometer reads 14 °C
